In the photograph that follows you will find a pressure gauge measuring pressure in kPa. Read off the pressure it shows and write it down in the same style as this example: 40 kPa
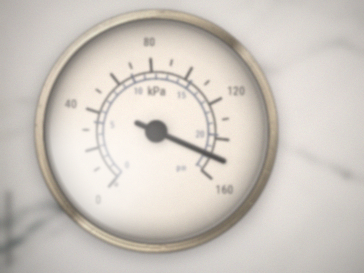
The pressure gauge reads 150 kPa
